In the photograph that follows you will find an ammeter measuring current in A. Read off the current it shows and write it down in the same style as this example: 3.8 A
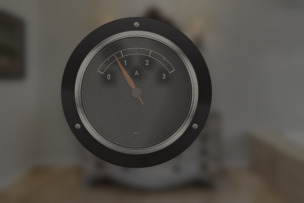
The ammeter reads 0.75 A
